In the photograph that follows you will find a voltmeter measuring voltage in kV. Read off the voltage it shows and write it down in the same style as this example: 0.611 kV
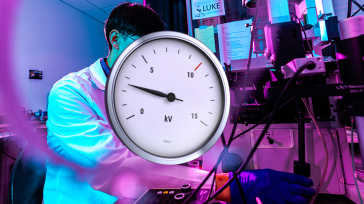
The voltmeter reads 2.5 kV
